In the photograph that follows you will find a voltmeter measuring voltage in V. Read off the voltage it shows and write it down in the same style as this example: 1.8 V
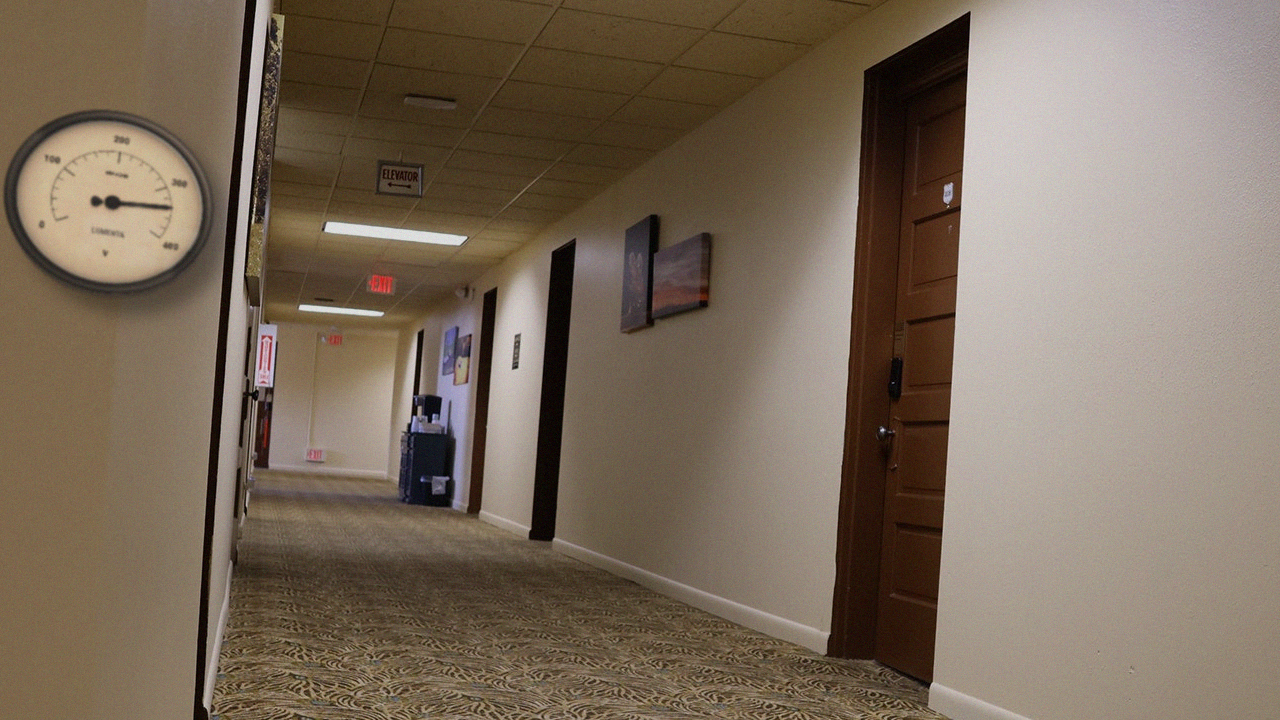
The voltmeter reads 340 V
